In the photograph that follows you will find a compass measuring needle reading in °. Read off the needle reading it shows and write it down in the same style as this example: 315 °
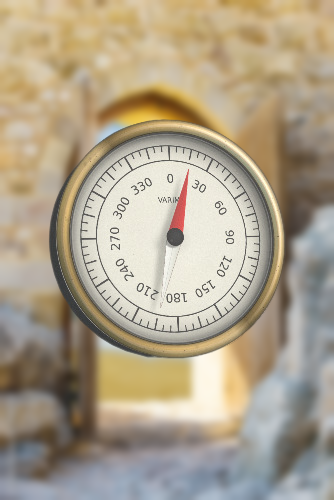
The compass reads 15 °
